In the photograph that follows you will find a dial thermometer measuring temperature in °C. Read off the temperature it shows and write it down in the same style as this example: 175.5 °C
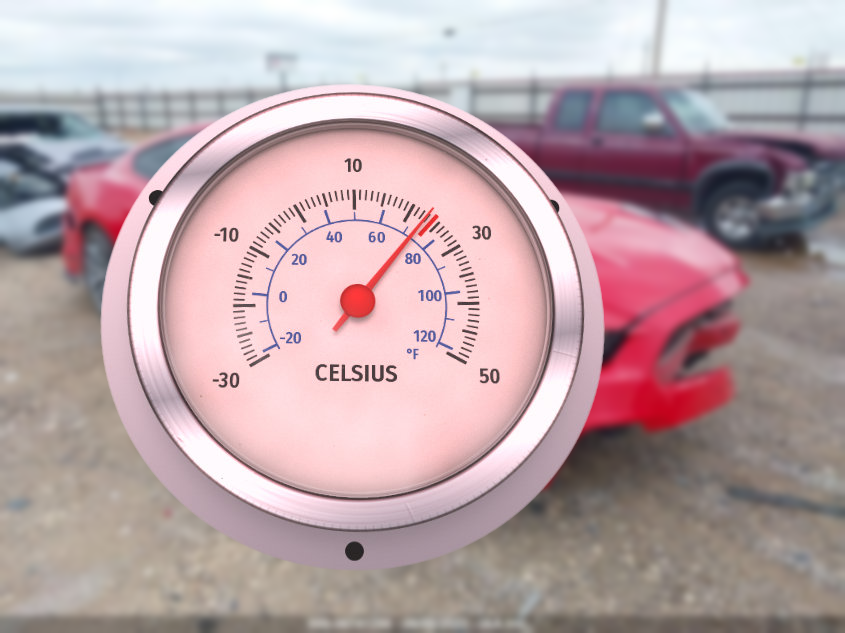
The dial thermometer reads 23 °C
